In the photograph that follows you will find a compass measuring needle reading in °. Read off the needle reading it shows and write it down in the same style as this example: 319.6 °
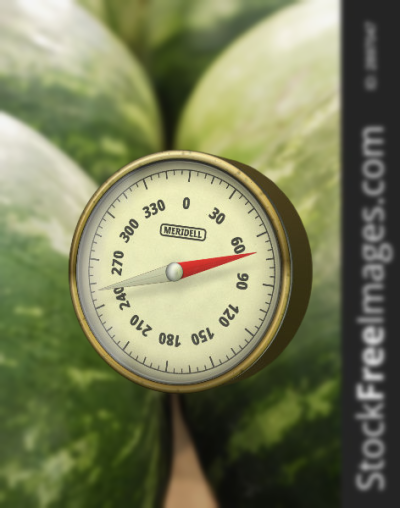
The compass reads 70 °
